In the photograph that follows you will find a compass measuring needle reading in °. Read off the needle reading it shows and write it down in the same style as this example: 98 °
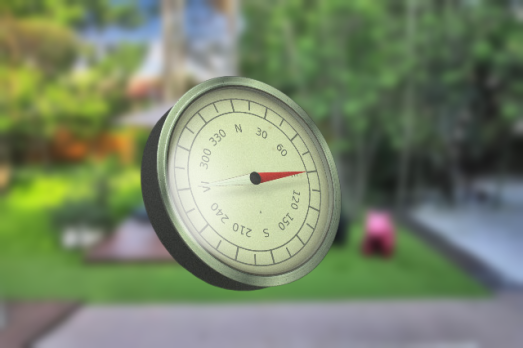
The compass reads 90 °
